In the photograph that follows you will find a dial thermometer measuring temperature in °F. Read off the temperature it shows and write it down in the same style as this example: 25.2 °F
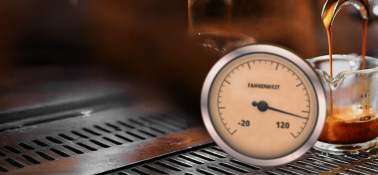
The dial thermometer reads 104 °F
